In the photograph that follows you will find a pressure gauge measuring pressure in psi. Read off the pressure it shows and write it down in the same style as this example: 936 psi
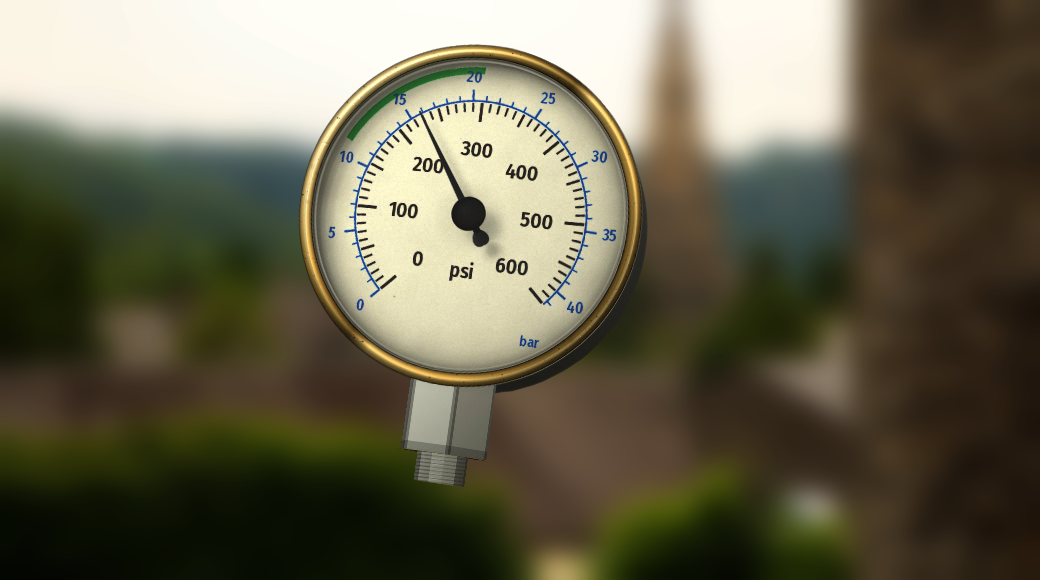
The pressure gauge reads 230 psi
